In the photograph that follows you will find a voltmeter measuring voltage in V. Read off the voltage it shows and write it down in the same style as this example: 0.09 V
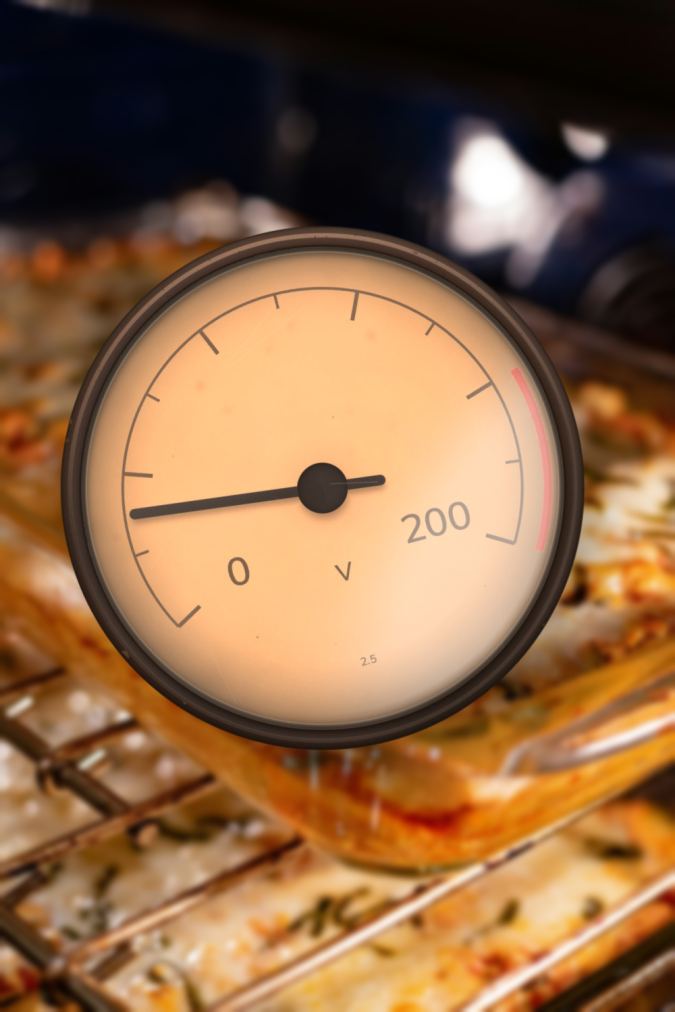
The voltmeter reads 30 V
